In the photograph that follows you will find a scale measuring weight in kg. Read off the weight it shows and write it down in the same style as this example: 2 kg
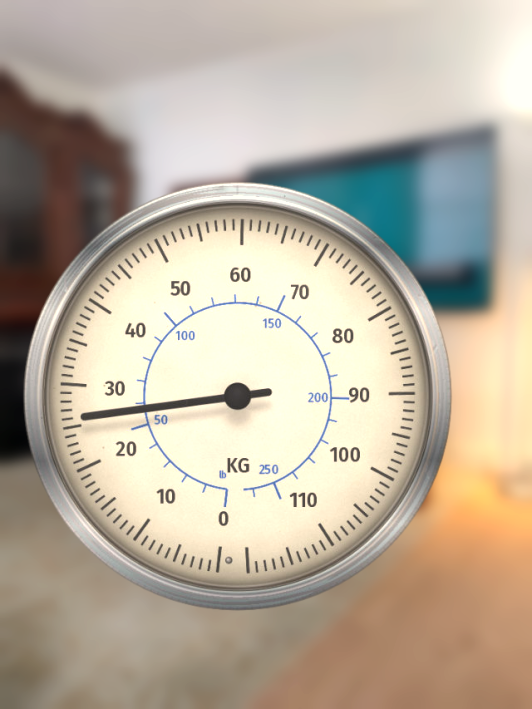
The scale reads 26 kg
